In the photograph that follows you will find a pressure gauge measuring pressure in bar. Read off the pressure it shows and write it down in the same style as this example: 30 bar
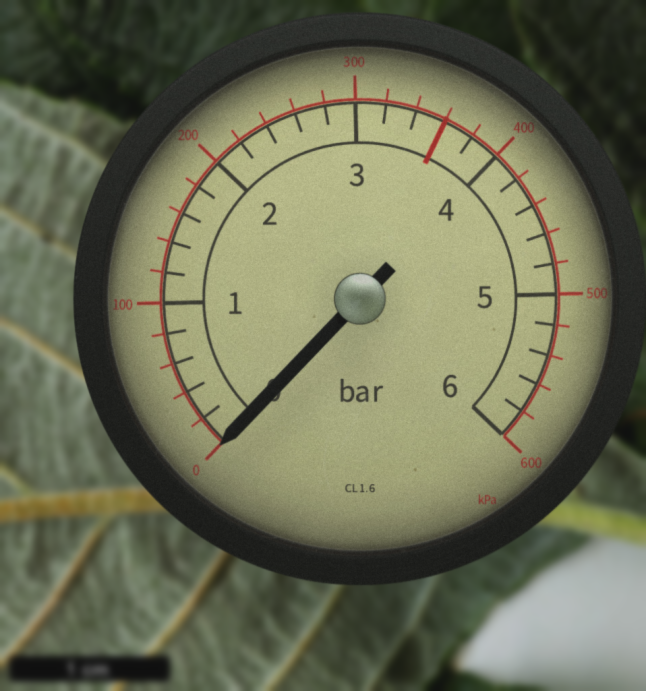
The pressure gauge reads 0 bar
